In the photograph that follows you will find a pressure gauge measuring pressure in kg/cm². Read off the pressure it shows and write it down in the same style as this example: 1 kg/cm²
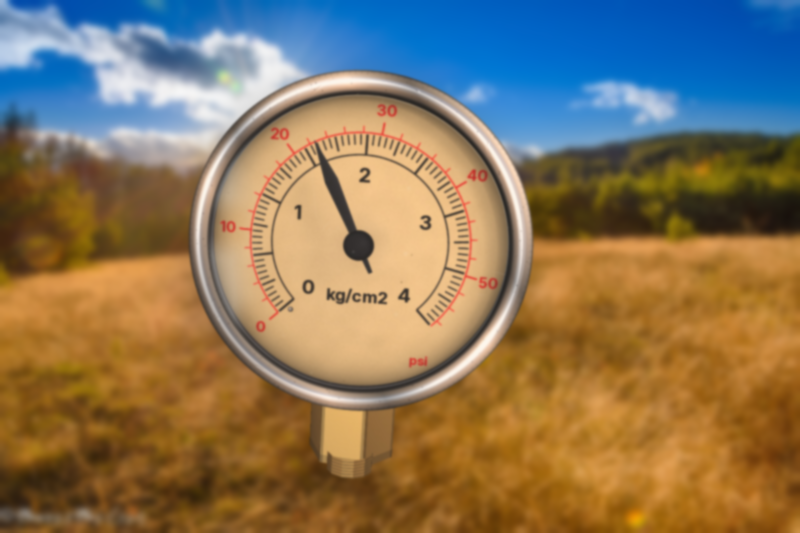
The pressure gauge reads 1.6 kg/cm²
